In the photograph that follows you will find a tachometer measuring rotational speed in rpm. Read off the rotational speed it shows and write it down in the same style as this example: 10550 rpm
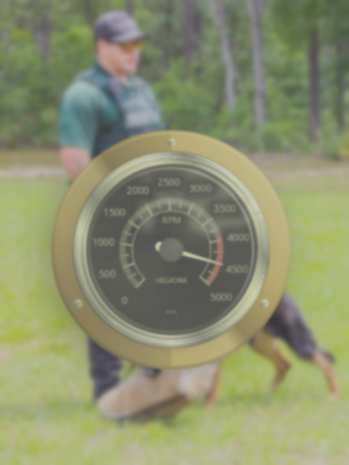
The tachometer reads 4500 rpm
